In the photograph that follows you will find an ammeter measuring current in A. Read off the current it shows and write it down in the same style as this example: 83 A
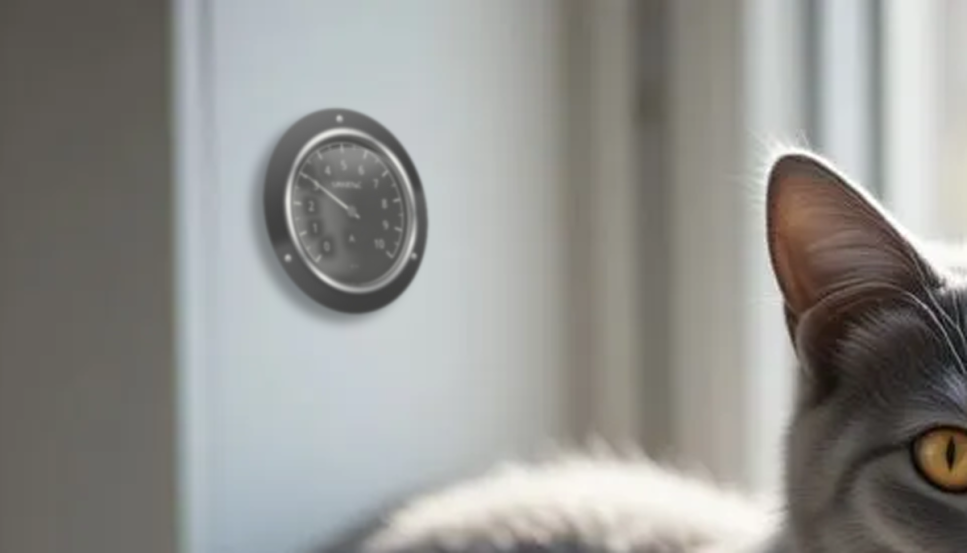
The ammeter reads 3 A
